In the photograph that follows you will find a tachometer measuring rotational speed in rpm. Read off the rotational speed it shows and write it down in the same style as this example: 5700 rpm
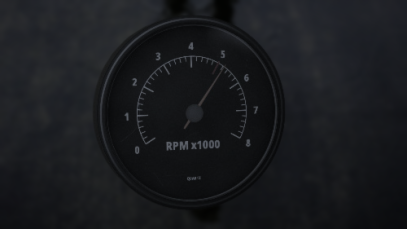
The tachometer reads 5200 rpm
